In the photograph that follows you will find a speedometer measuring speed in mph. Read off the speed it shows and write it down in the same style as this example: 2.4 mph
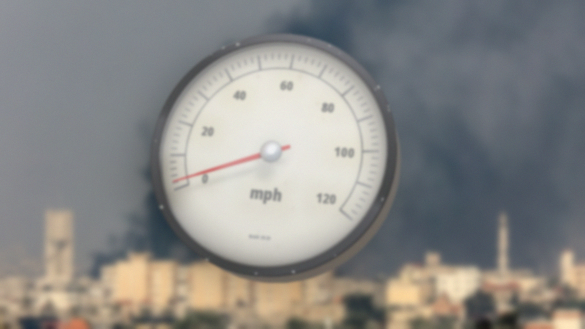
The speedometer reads 2 mph
